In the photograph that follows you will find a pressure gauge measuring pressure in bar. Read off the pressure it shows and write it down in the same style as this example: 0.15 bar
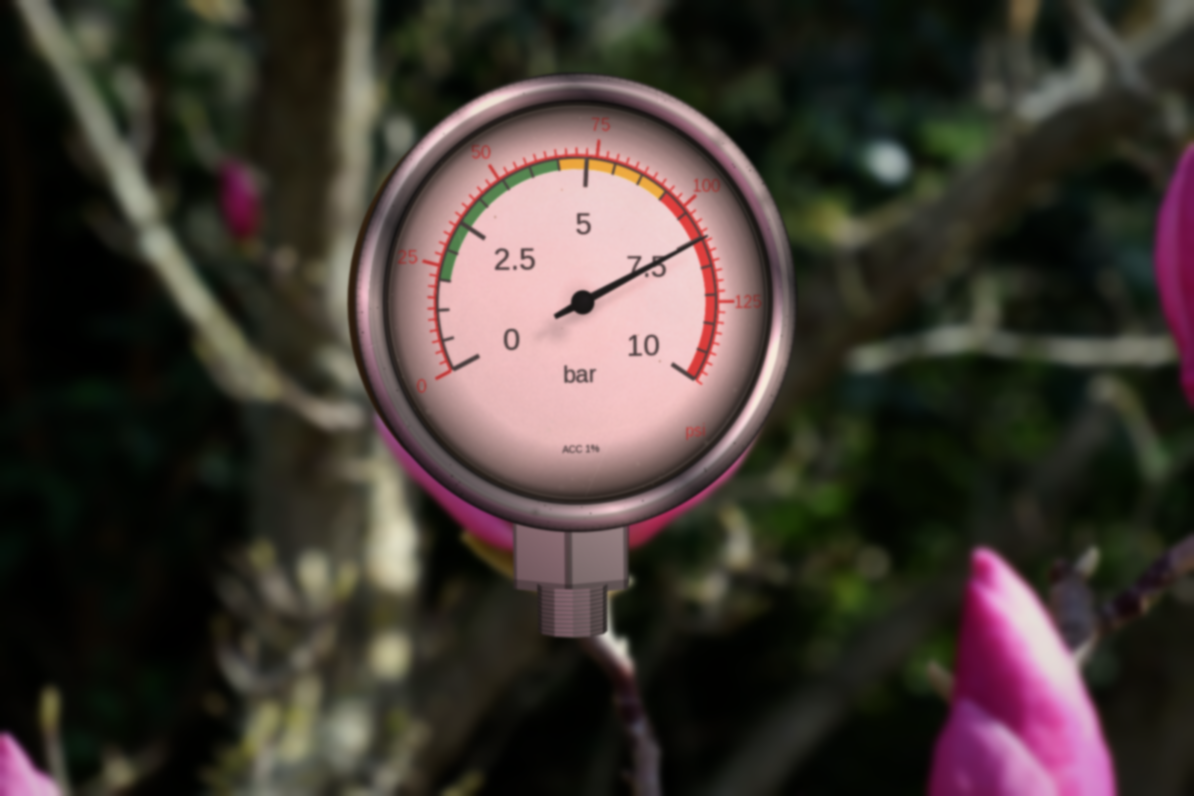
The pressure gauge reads 7.5 bar
